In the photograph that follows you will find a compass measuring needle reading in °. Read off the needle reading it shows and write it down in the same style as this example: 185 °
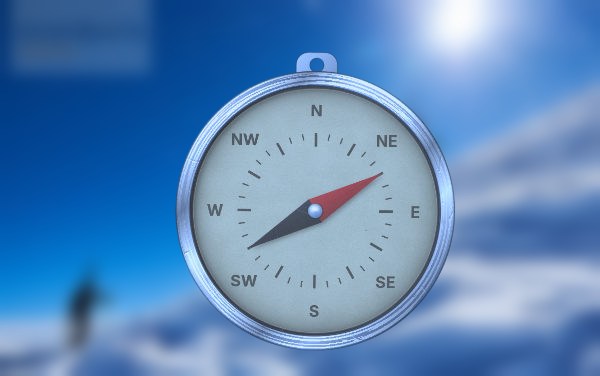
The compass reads 60 °
